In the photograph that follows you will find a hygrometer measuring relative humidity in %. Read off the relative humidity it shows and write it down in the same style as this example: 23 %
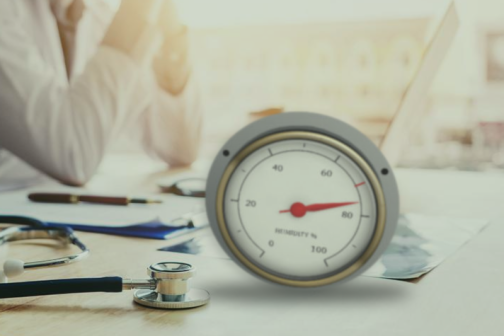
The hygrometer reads 75 %
